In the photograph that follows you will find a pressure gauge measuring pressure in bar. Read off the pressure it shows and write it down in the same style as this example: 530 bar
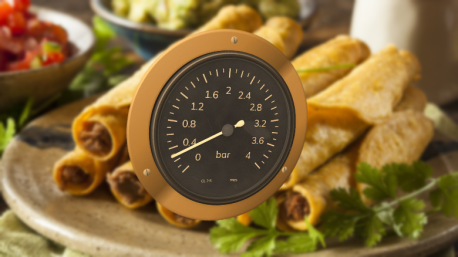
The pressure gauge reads 0.3 bar
